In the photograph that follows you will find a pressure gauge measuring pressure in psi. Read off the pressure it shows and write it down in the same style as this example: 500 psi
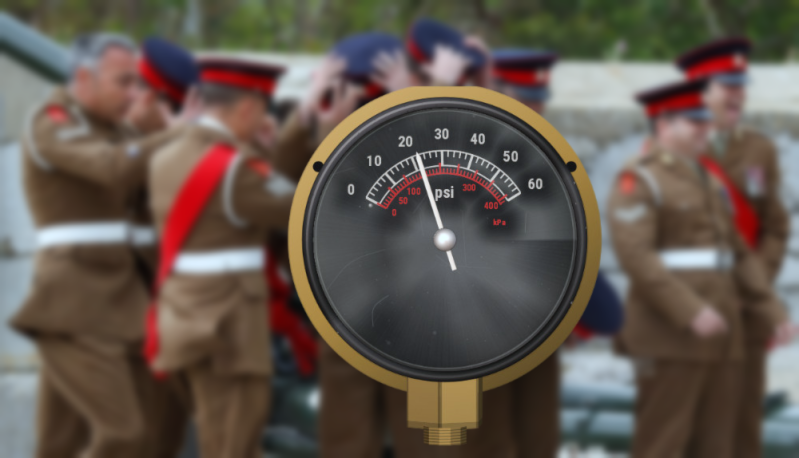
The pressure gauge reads 22 psi
